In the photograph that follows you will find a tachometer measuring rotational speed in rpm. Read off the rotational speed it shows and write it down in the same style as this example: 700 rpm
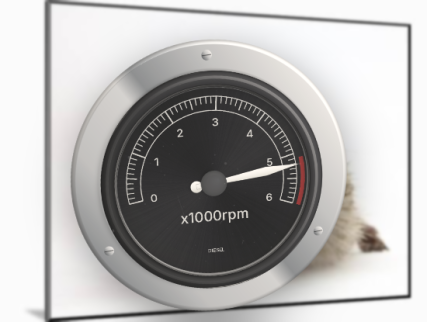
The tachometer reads 5200 rpm
